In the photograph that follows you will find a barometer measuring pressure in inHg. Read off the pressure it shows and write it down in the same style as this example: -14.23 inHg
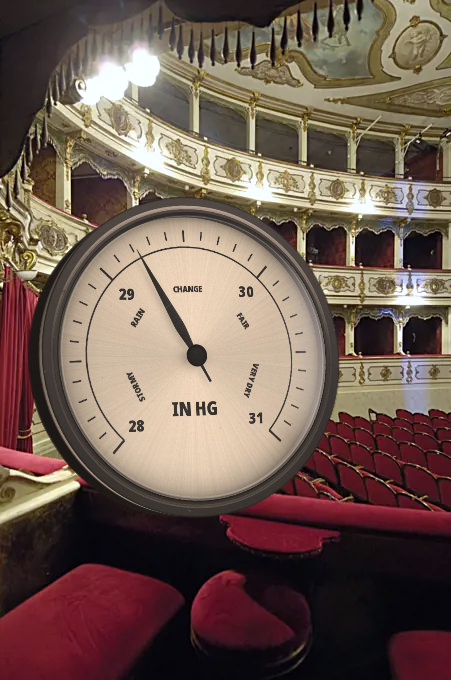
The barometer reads 29.2 inHg
